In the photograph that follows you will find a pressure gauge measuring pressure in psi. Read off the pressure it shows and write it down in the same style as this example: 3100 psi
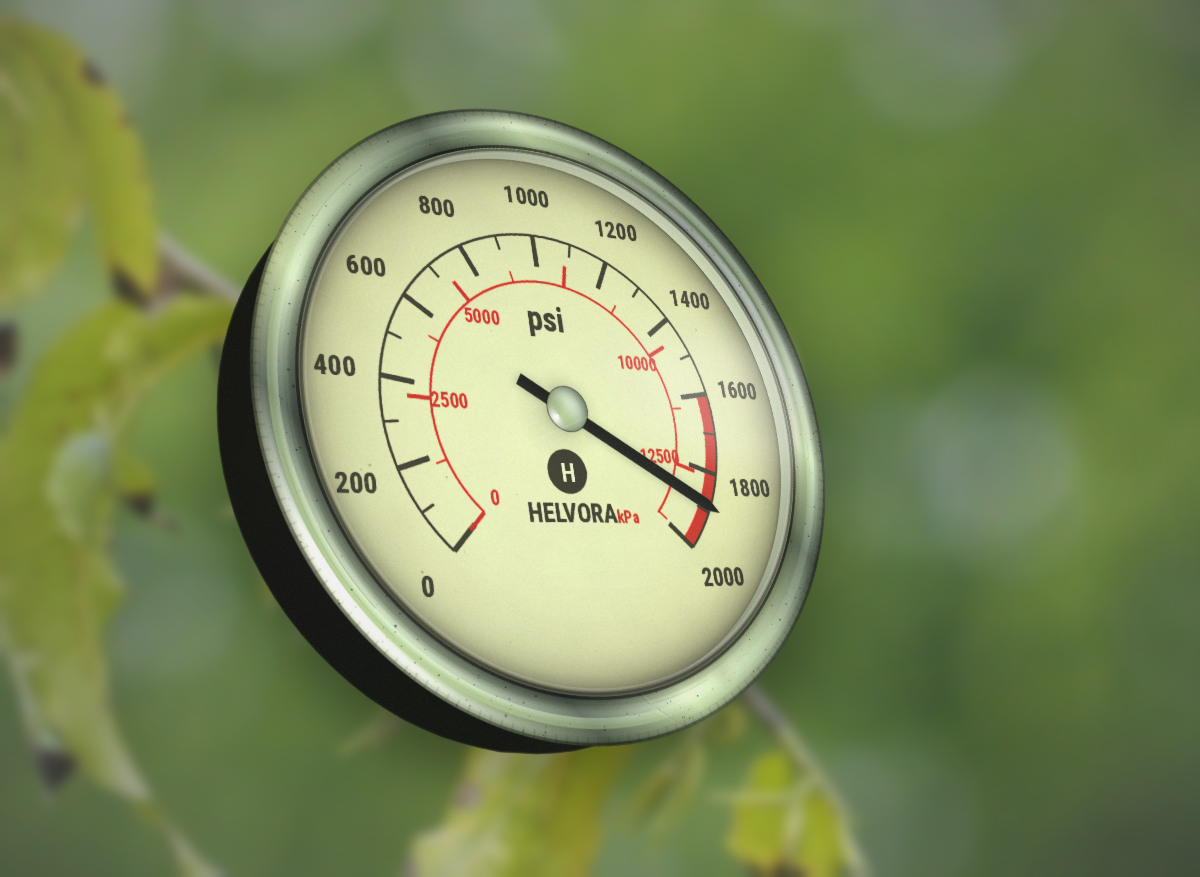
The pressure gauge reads 1900 psi
